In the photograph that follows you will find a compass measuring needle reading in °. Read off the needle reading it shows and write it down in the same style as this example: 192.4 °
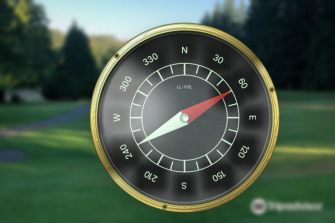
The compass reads 60 °
